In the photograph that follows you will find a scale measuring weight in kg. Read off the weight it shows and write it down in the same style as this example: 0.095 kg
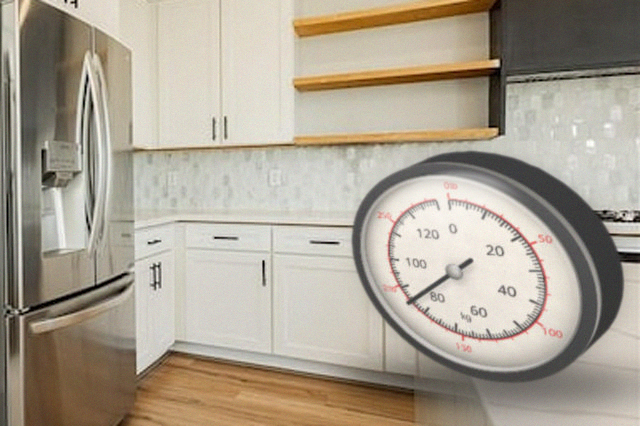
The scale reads 85 kg
